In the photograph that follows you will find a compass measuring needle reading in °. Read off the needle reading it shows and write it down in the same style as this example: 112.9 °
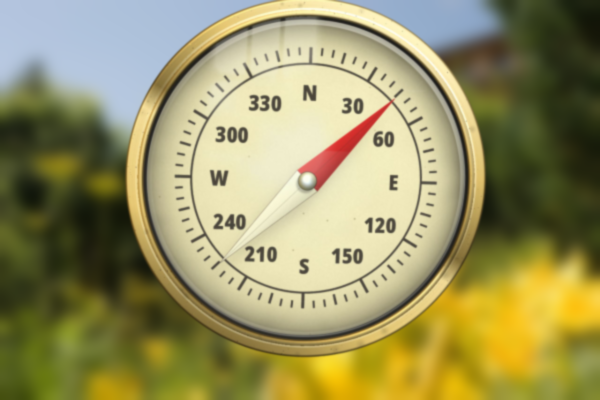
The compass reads 45 °
